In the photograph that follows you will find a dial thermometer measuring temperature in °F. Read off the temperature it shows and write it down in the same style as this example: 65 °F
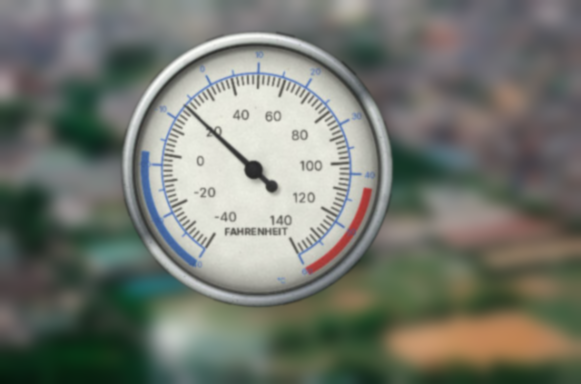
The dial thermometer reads 20 °F
